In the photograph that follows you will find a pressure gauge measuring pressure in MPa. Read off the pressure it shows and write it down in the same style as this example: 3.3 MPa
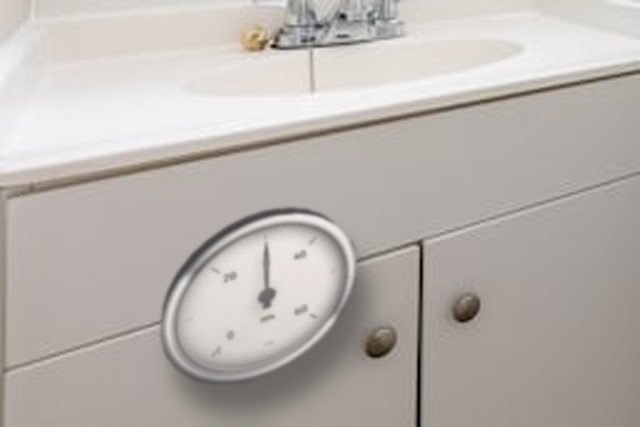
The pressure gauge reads 30 MPa
